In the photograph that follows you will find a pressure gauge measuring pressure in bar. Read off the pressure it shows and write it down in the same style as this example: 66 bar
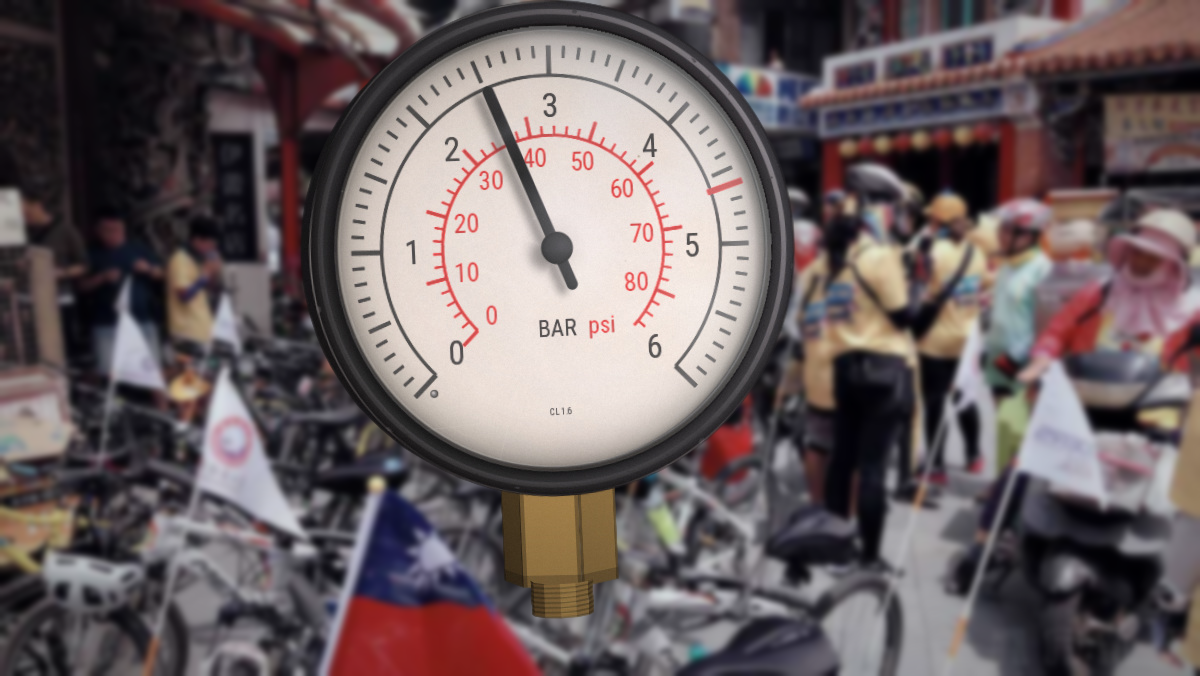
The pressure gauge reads 2.5 bar
